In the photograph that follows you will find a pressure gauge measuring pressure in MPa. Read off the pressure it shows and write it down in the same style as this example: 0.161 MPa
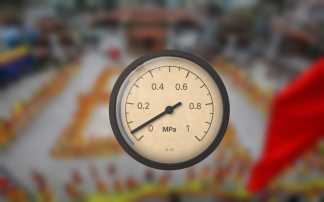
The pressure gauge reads 0.05 MPa
